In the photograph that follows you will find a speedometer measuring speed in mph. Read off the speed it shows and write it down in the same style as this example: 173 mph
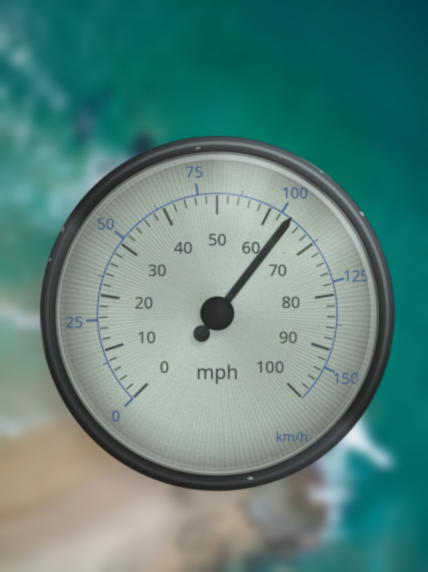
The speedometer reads 64 mph
